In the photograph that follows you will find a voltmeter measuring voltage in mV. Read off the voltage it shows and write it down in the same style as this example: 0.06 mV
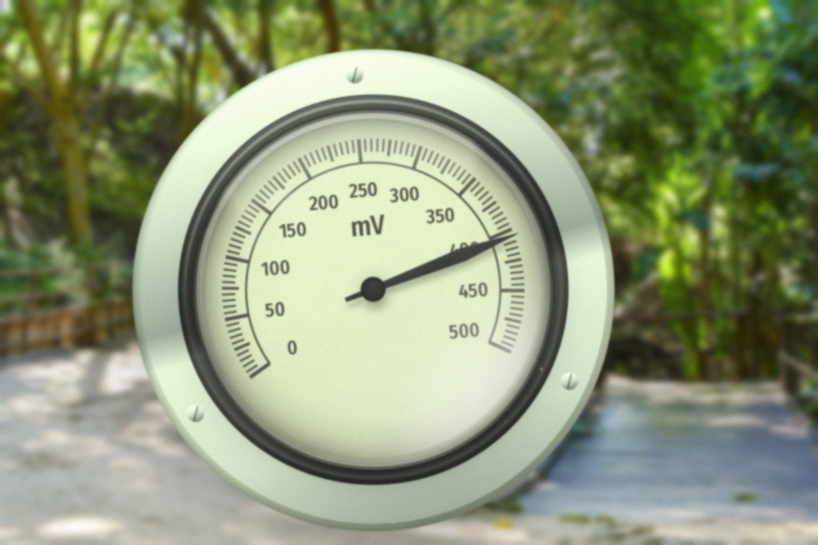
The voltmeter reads 405 mV
